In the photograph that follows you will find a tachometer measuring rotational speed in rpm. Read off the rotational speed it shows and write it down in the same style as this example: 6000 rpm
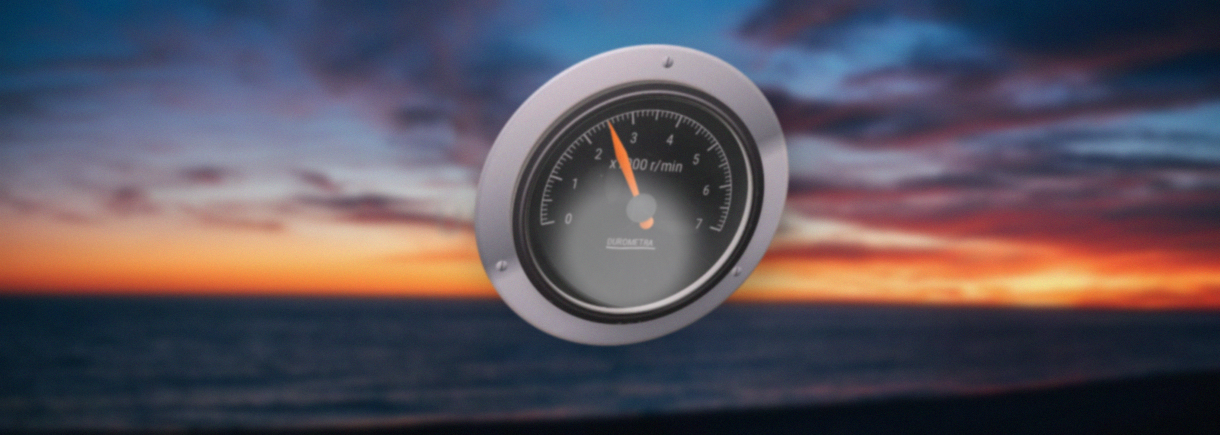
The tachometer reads 2500 rpm
